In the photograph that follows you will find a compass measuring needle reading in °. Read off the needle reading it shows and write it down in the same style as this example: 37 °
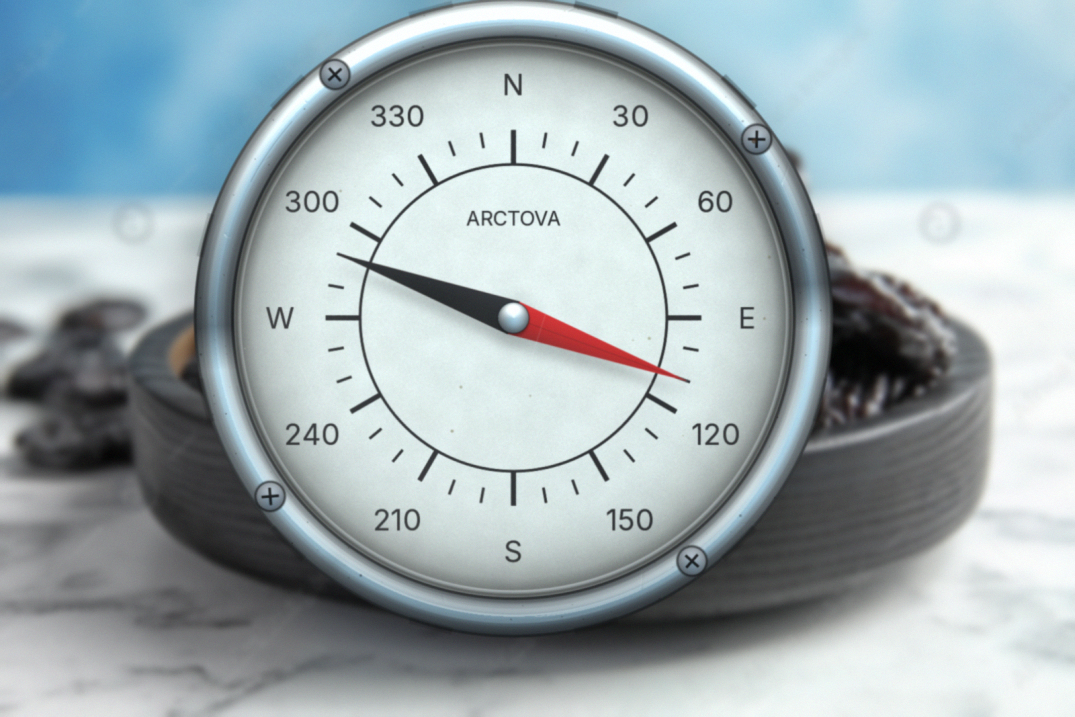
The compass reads 110 °
